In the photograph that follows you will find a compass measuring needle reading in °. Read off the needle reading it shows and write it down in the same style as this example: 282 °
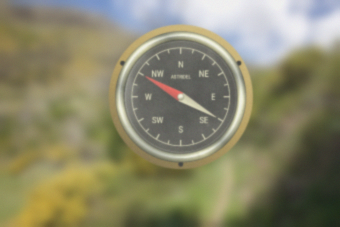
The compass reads 300 °
